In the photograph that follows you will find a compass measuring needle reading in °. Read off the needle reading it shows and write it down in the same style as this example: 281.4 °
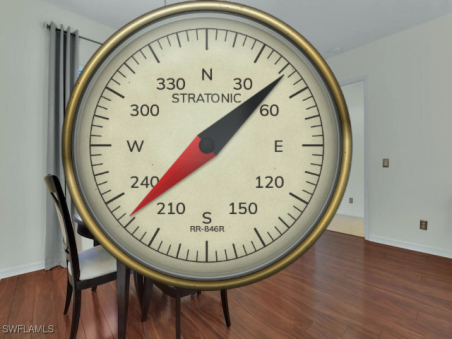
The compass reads 227.5 °
